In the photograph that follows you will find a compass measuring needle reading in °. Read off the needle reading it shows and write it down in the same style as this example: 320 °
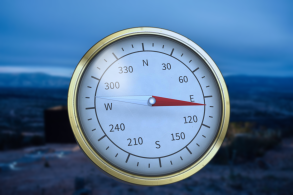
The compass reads 100 °
